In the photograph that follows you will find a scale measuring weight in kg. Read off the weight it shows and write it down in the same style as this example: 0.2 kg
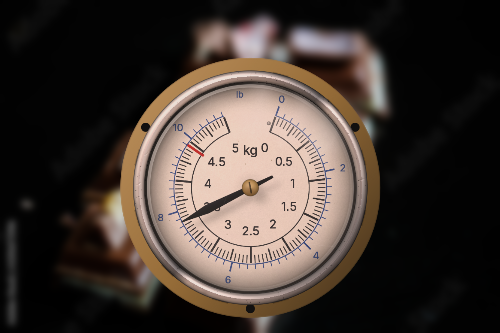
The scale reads 3.5 kg
